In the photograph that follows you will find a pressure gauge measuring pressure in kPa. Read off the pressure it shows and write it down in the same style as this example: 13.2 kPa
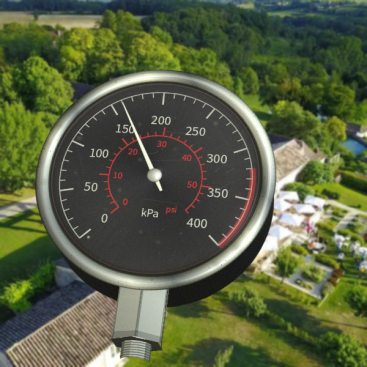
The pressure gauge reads 160 kPa
